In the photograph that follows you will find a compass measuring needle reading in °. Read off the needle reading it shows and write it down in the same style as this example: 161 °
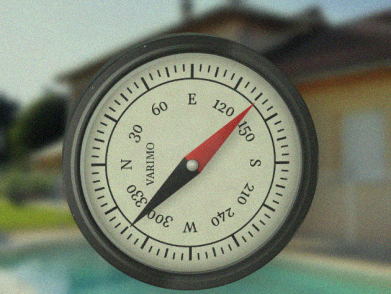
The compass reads 135 °
